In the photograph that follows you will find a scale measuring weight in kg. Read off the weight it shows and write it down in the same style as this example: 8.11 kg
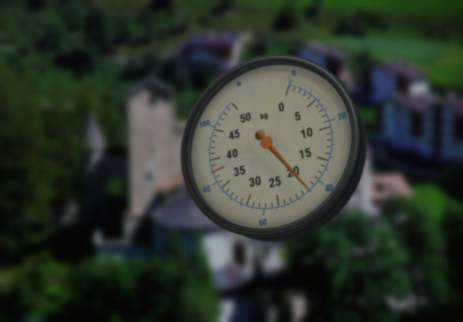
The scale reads 20 kg
